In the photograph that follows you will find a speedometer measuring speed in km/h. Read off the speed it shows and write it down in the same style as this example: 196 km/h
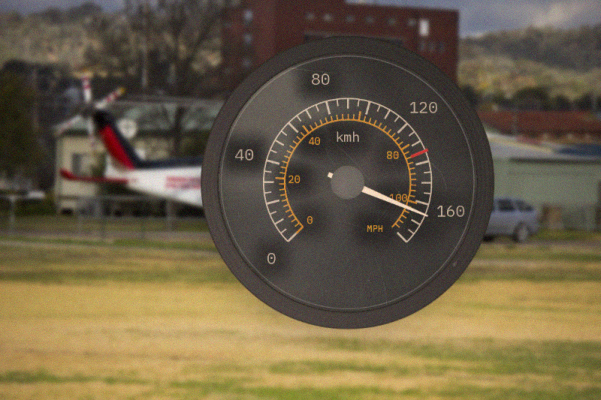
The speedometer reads 165 km/h
